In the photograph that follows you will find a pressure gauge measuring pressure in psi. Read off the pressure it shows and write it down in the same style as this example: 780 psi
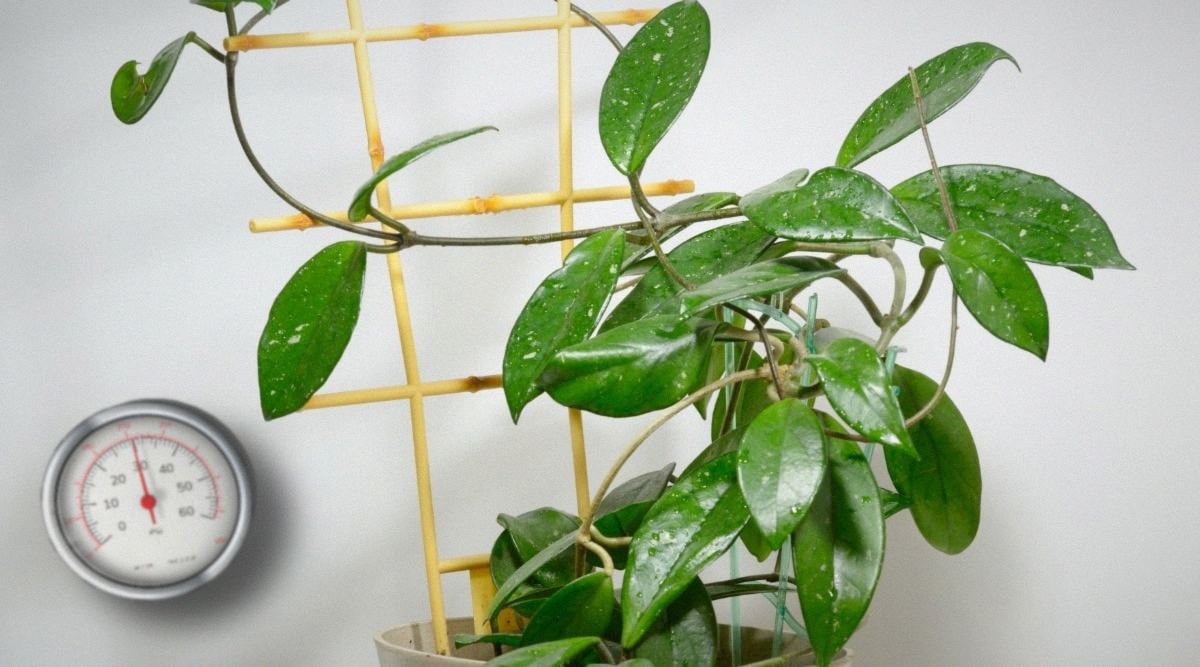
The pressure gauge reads 30 psi
